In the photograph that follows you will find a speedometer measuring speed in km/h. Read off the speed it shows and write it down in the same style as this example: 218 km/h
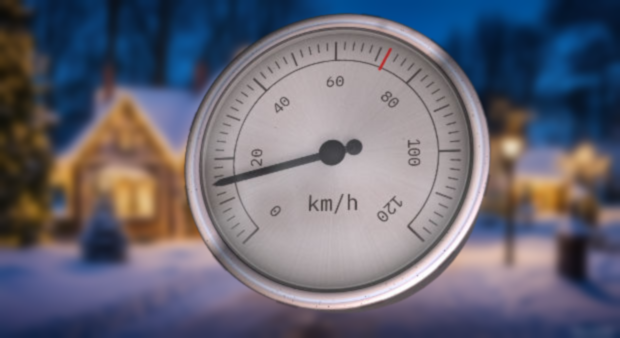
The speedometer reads 14 km/h
